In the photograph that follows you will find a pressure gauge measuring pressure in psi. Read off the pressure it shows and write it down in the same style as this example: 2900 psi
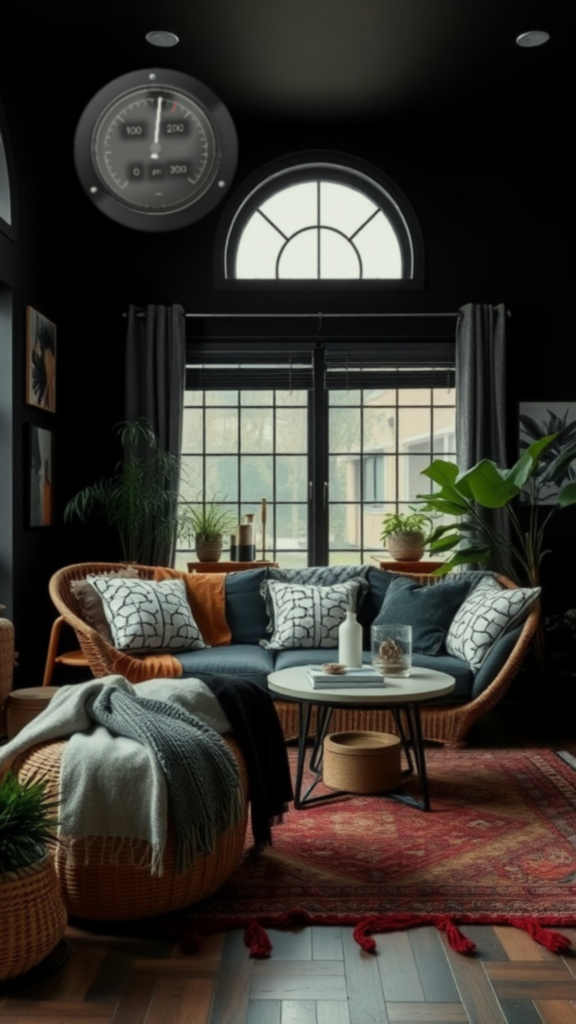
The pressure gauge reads 160 psi
